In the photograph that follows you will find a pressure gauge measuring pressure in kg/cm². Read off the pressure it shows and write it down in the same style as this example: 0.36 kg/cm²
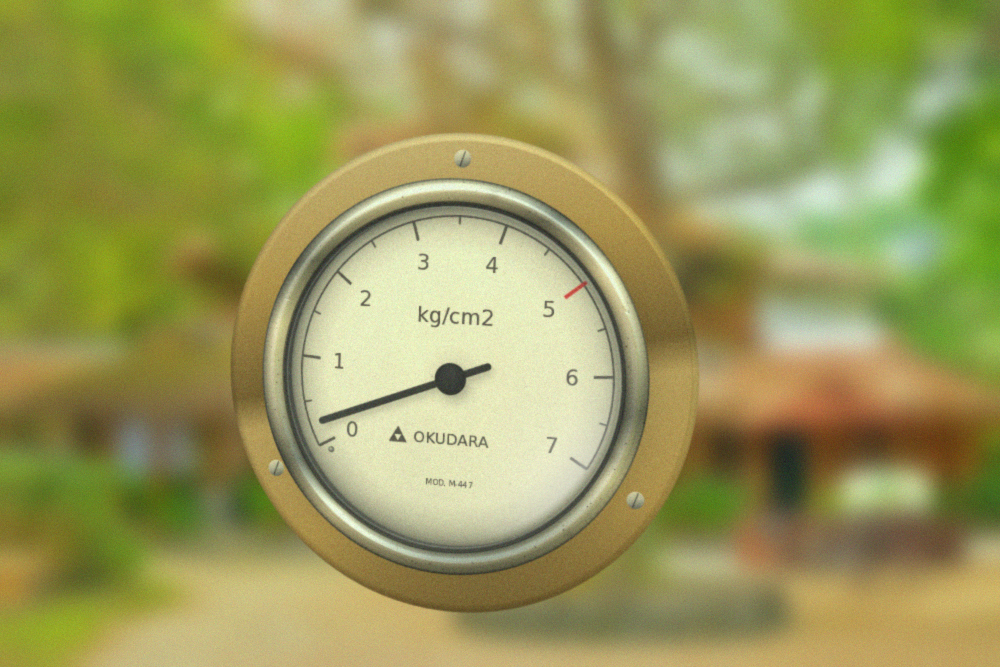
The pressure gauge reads 0.25 kg/cm²
